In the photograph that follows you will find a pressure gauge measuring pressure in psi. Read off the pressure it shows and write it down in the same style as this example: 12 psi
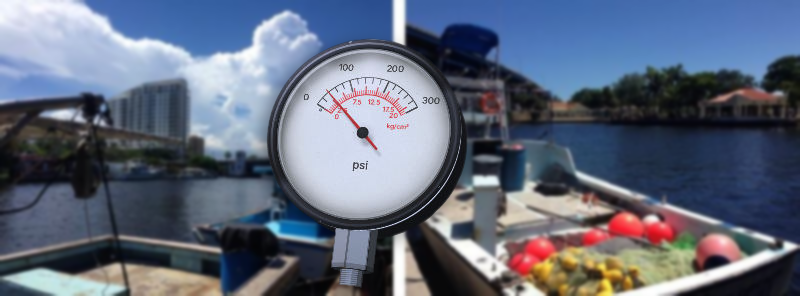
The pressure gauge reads 40 psi
